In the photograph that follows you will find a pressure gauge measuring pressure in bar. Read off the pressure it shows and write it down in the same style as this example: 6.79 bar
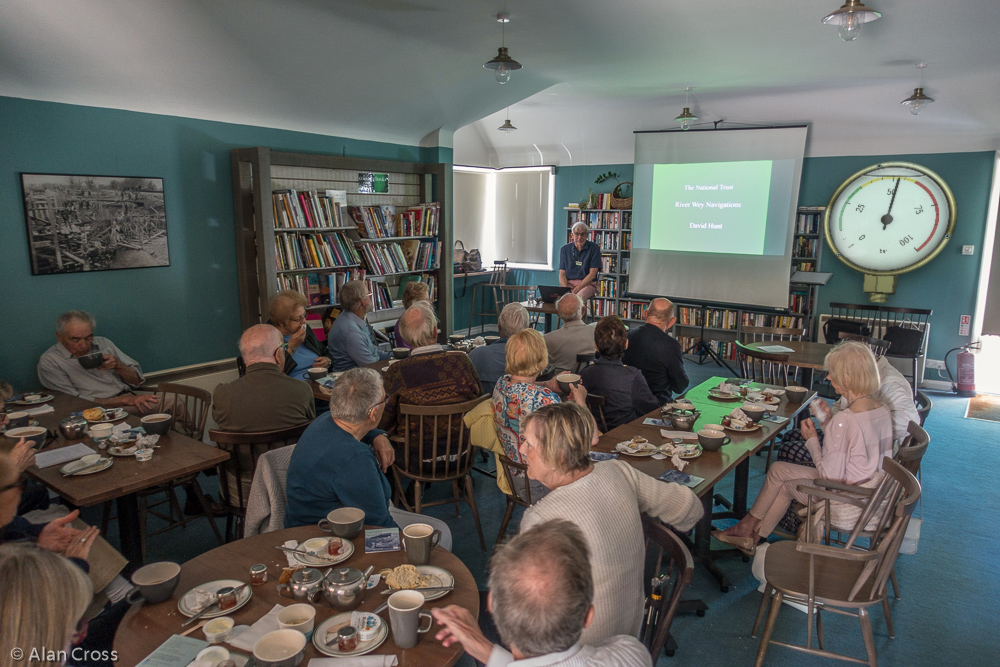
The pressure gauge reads 52.5 bar
